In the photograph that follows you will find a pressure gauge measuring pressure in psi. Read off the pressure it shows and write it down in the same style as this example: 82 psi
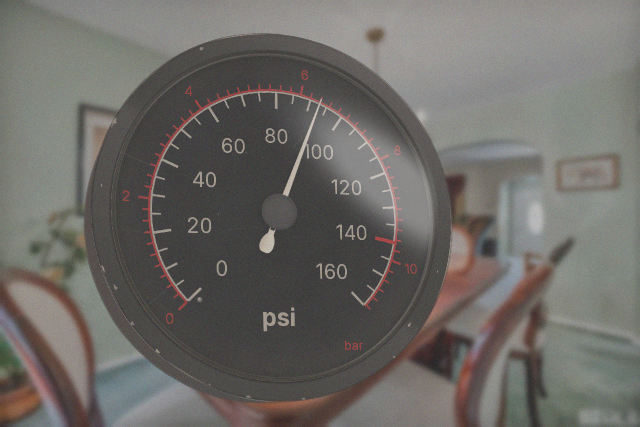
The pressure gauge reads 92.5 psi
